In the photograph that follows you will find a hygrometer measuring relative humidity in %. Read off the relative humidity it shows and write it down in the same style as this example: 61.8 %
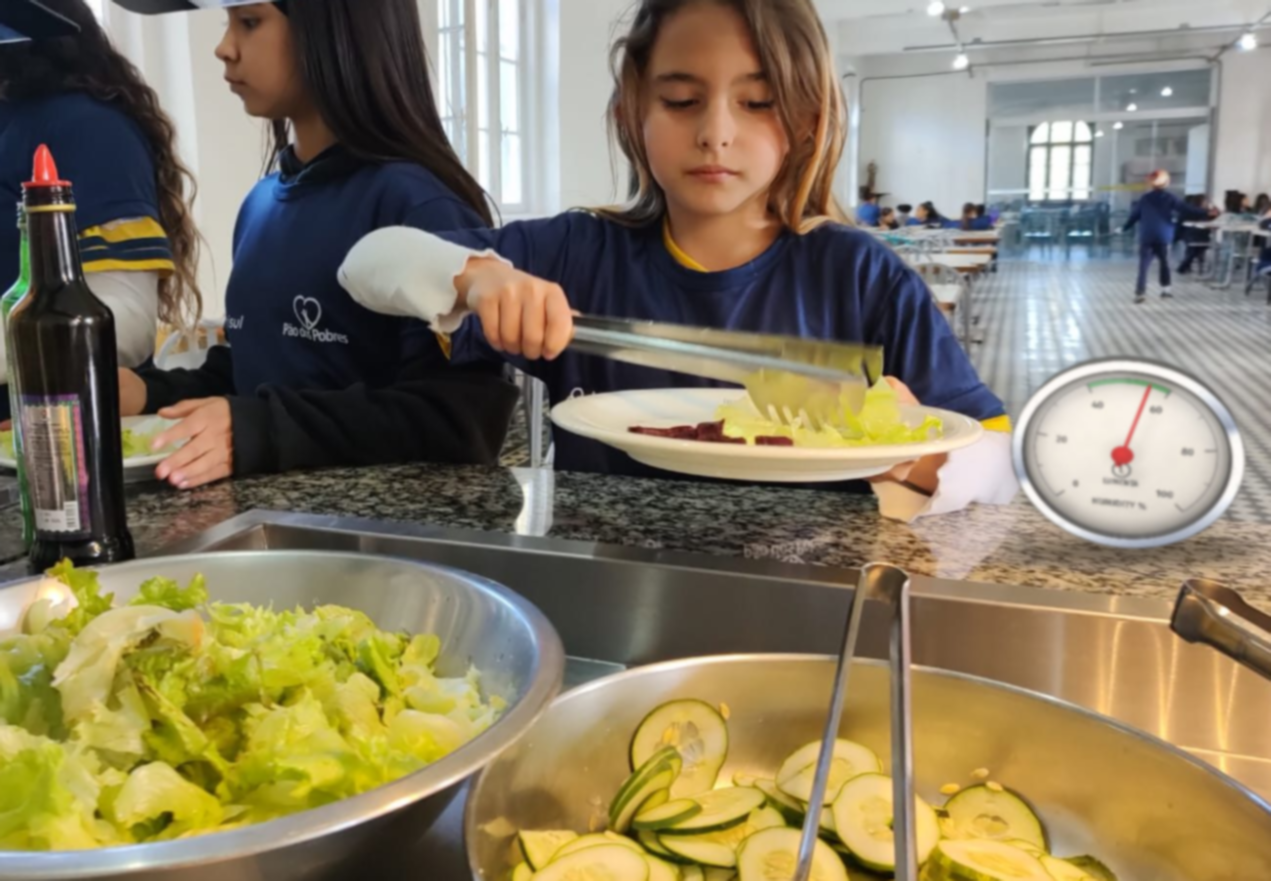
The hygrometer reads 55 %
